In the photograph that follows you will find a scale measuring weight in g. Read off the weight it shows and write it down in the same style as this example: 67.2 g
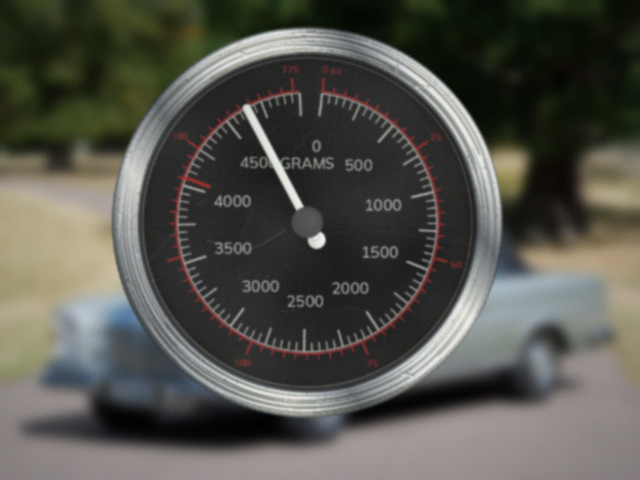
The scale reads 4650 g
